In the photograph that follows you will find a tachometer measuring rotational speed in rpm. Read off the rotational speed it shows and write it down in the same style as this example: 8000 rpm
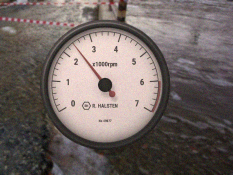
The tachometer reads 2400 rpm
